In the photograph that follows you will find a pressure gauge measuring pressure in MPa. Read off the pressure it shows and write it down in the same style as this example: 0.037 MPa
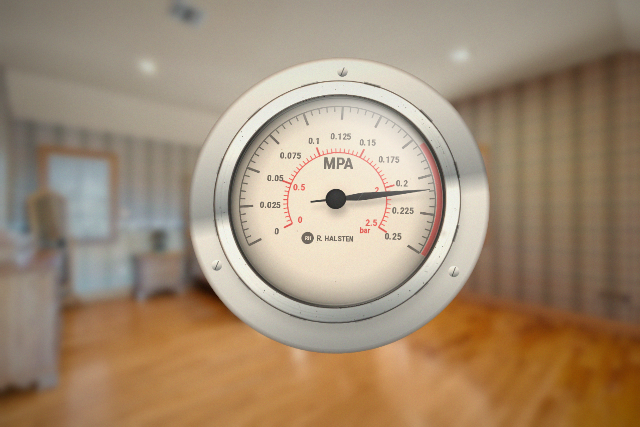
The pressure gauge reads 0.21 MPa
